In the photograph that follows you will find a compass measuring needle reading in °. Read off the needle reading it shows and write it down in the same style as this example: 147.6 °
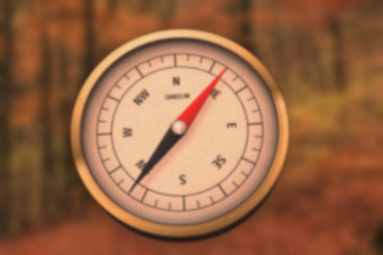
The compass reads 40 °
